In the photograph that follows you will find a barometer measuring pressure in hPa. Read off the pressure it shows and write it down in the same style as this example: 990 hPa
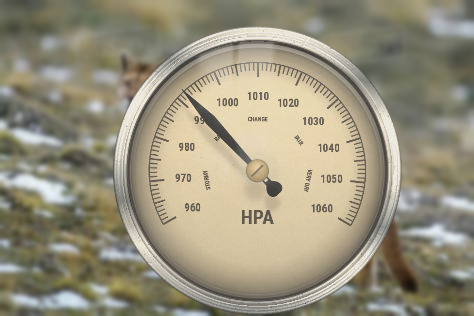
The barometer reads 992 hPa
